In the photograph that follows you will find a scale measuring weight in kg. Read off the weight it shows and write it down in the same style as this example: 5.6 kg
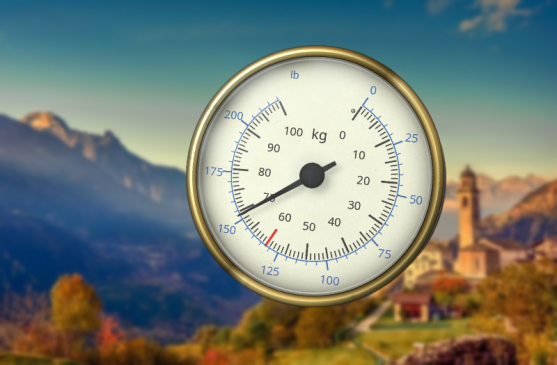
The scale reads 69 kg
